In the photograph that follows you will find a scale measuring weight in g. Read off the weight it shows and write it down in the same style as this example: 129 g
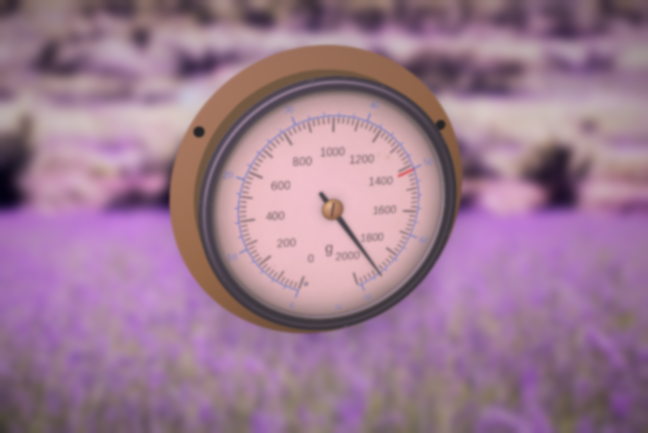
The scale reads 1900 g
